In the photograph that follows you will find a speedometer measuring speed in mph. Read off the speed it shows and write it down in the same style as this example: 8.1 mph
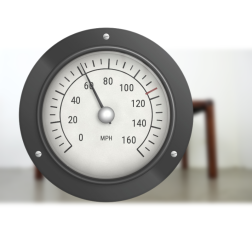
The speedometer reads 62.5 mph
